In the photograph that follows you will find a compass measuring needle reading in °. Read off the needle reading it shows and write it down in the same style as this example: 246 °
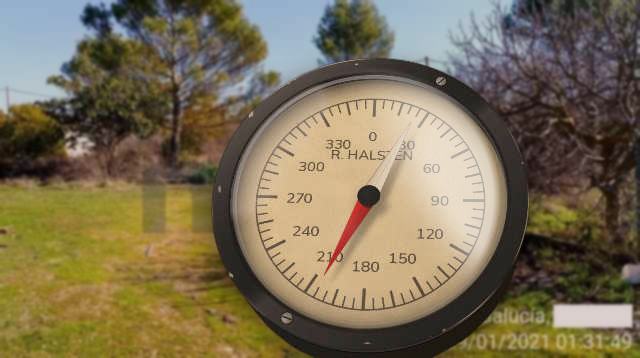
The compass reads 205 °
